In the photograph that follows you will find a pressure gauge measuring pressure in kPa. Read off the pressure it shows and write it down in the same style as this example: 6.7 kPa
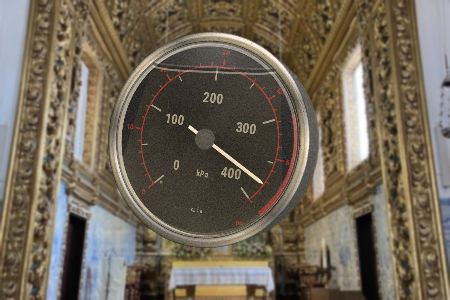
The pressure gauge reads 375 kPa
